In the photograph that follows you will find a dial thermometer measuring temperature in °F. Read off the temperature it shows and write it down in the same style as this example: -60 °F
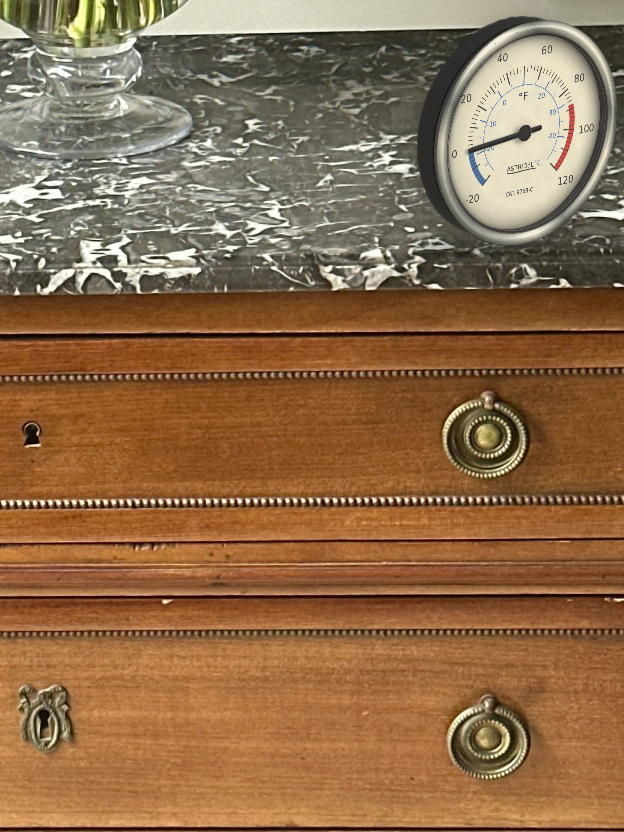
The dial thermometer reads 0 °F
